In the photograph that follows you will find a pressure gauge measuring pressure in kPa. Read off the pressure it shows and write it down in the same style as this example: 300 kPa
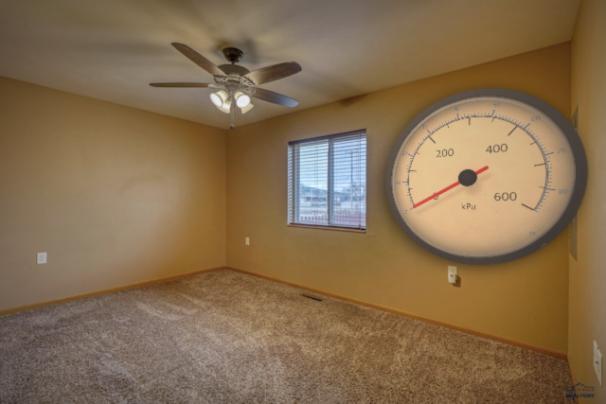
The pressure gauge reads 0 kPa
